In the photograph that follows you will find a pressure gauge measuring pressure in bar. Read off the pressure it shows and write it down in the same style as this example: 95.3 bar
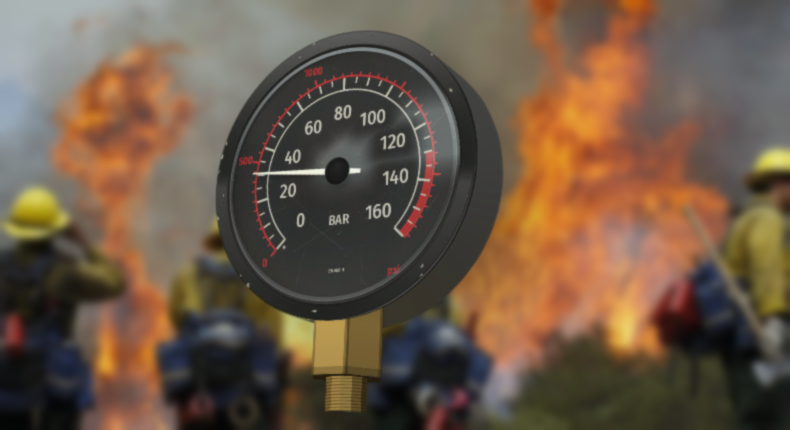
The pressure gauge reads 30 bar
